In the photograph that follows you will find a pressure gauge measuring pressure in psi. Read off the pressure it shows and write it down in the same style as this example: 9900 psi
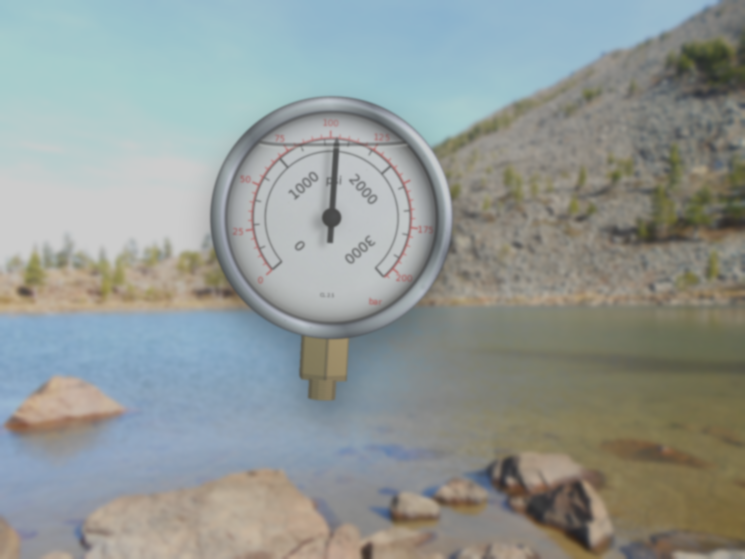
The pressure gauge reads 1500 psi
